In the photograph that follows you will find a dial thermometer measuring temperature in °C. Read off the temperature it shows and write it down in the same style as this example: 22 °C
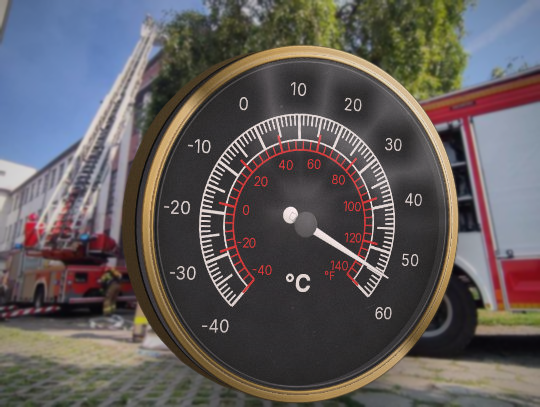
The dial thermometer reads 55 °C
